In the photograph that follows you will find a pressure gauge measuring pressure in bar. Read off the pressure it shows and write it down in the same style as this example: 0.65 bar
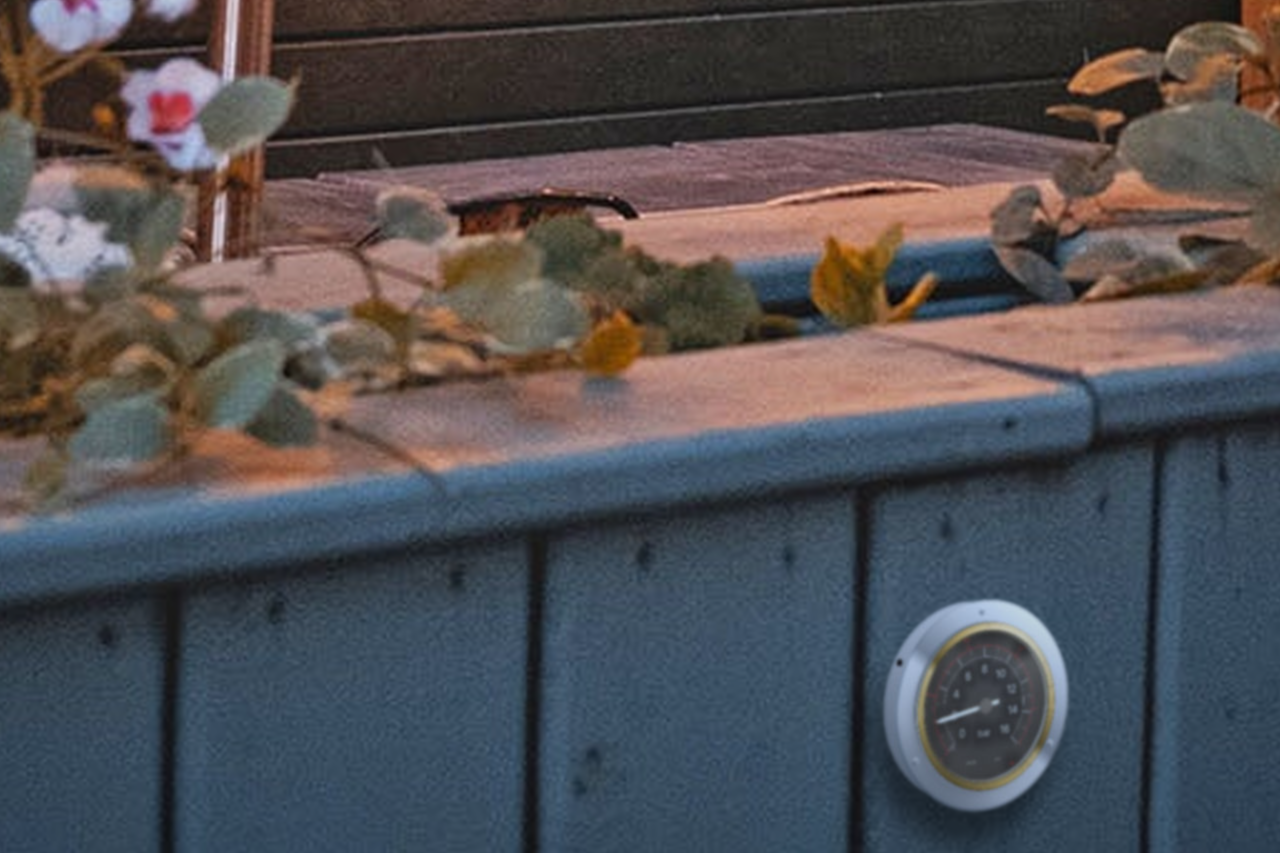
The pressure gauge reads 2 bar
